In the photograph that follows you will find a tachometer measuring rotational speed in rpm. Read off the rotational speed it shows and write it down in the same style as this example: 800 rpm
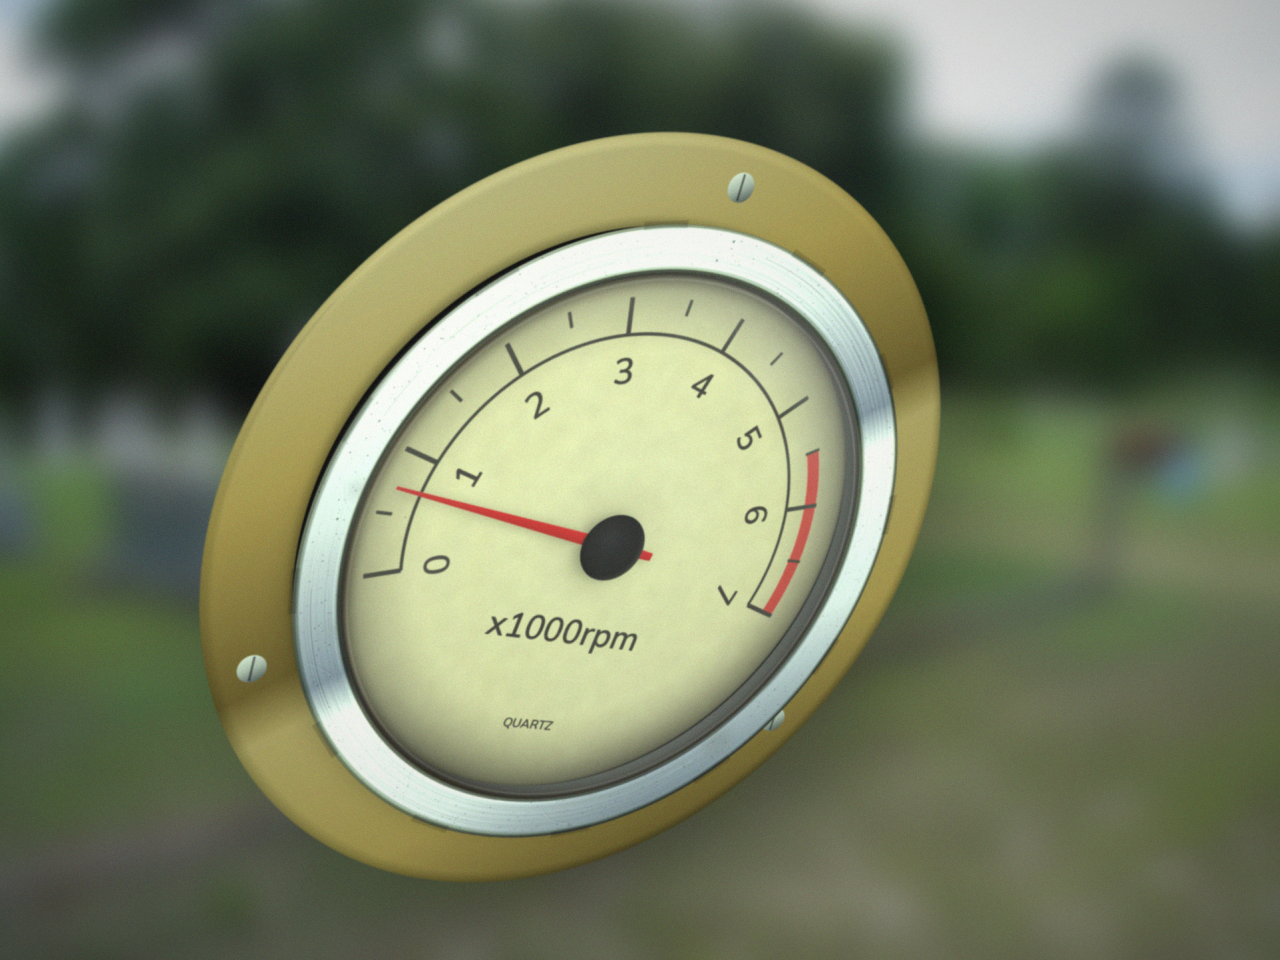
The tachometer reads 750 rpm
